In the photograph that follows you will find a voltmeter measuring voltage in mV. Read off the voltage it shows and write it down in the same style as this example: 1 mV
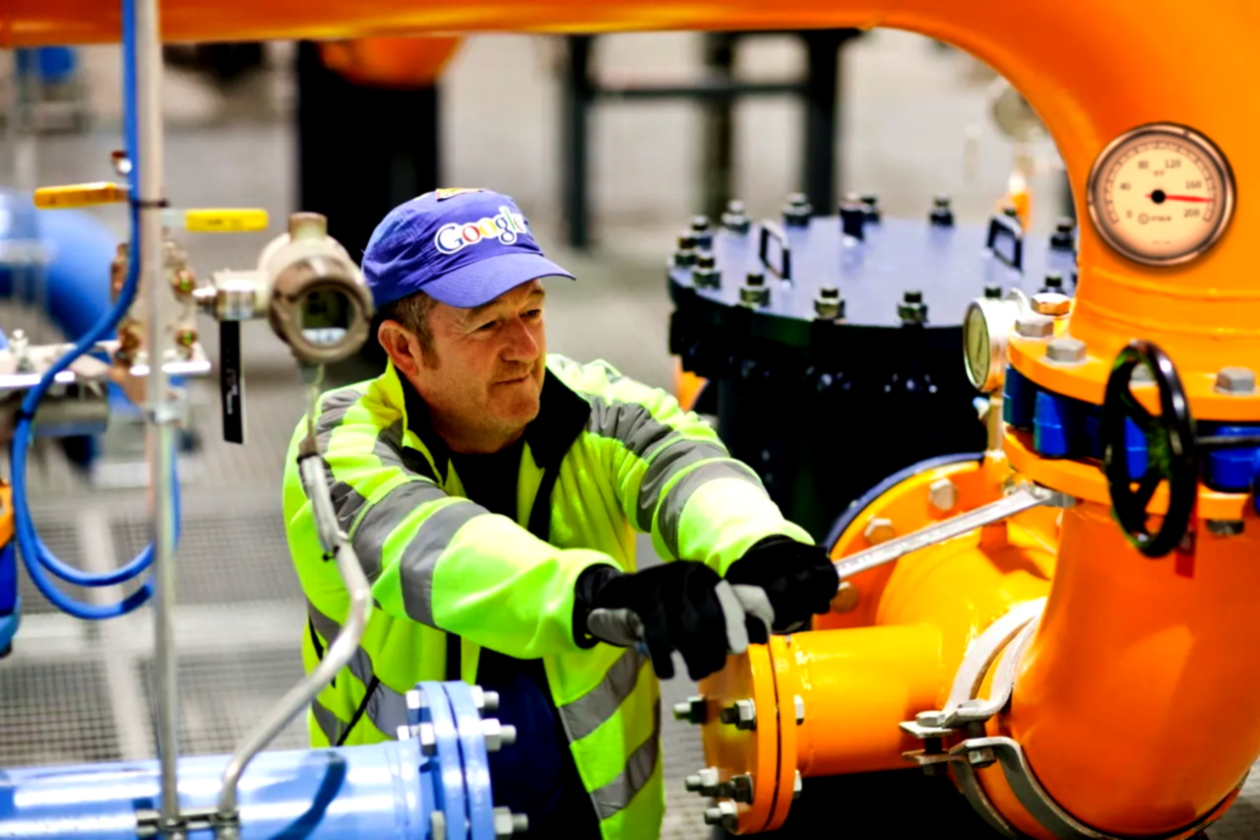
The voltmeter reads 180 mV
